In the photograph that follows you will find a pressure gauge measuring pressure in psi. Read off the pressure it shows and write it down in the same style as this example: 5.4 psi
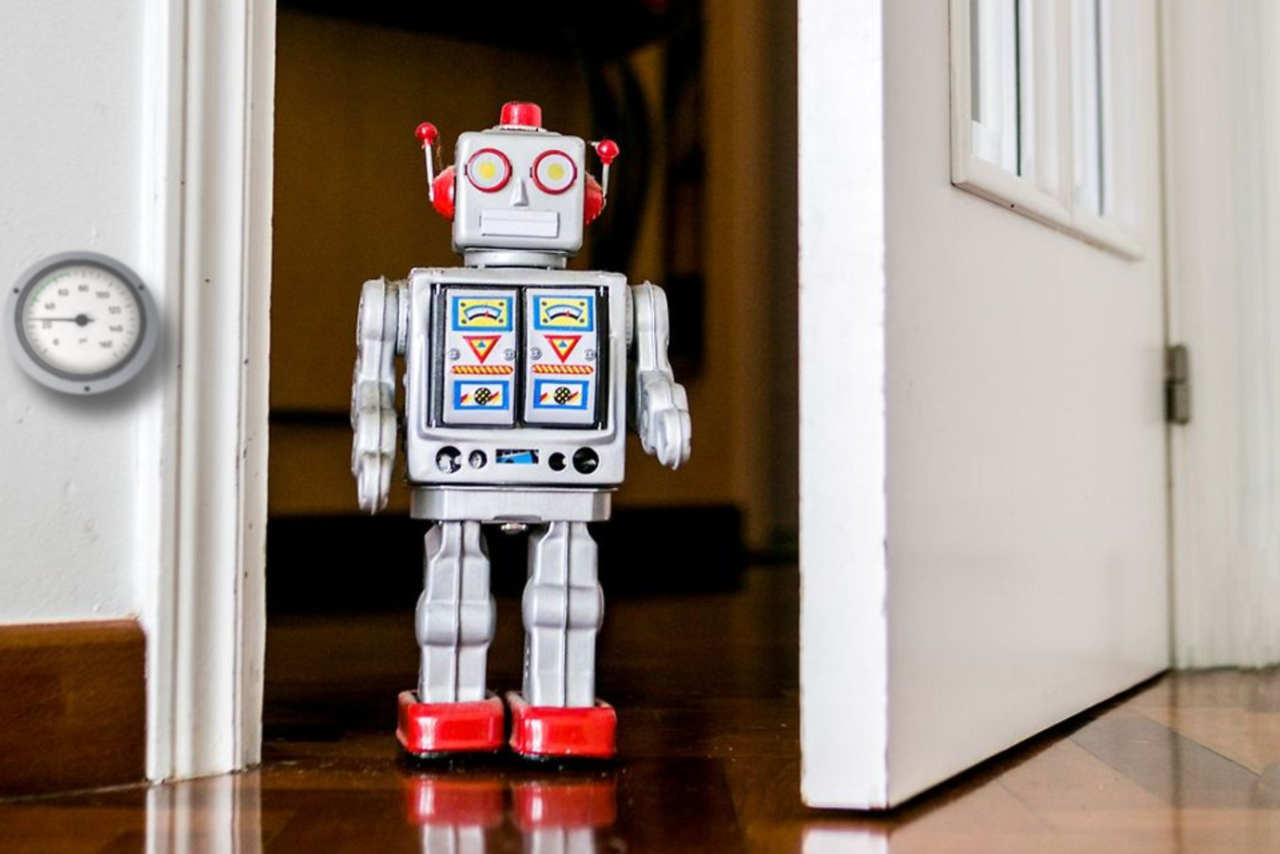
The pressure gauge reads 25 psi
